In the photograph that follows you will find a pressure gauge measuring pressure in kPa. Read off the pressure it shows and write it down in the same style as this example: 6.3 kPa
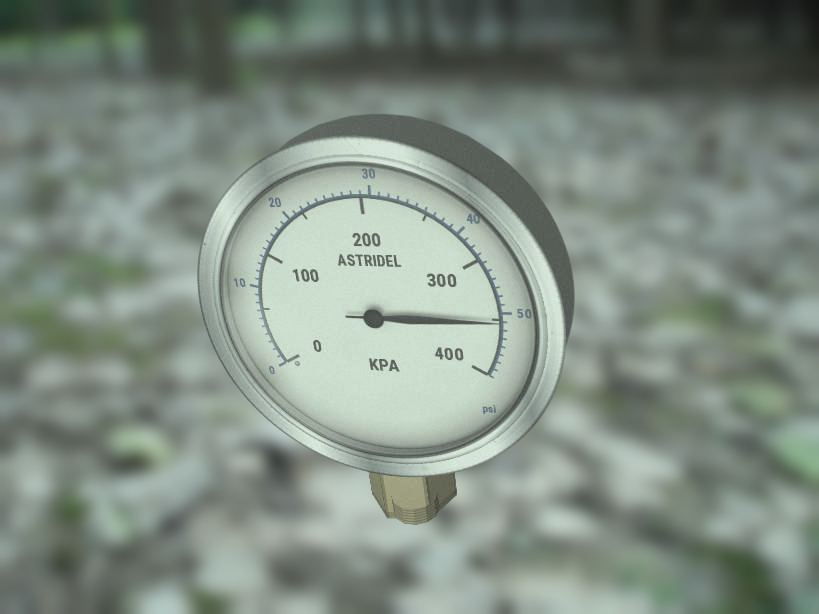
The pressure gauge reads 350 kPa
